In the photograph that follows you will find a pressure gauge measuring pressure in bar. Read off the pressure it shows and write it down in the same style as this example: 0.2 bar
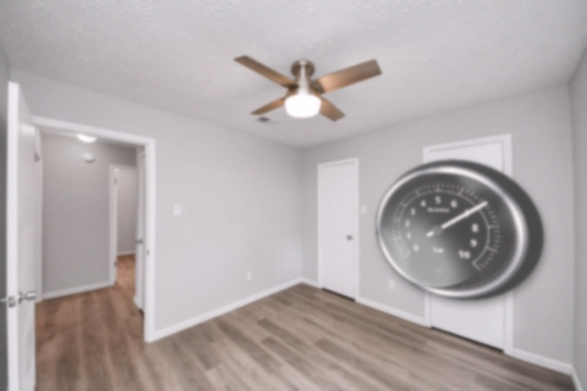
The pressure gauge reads 7 bar
